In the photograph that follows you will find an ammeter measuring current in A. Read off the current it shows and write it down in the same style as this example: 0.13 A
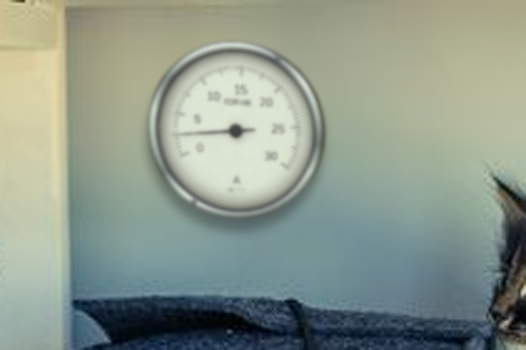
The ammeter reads 2.5 A
